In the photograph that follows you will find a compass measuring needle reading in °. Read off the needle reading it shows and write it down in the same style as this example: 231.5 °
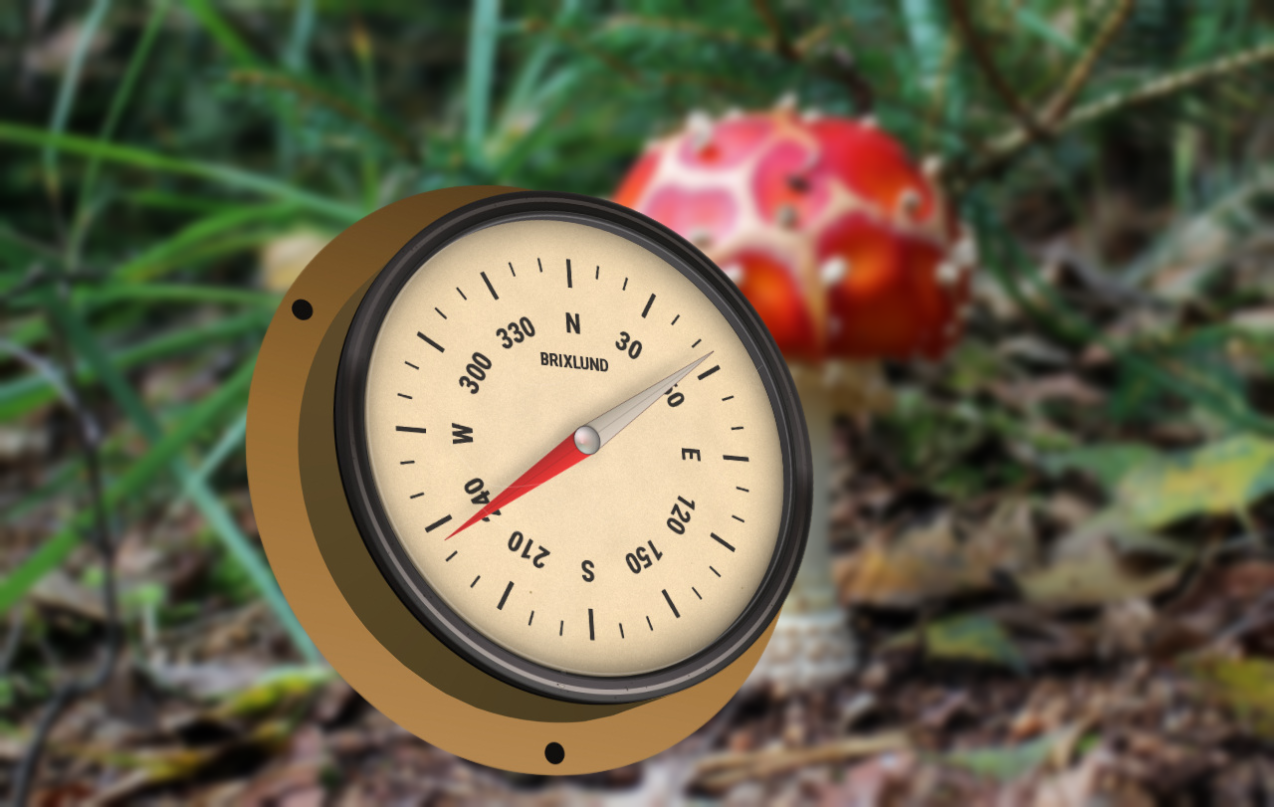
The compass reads 235 °
